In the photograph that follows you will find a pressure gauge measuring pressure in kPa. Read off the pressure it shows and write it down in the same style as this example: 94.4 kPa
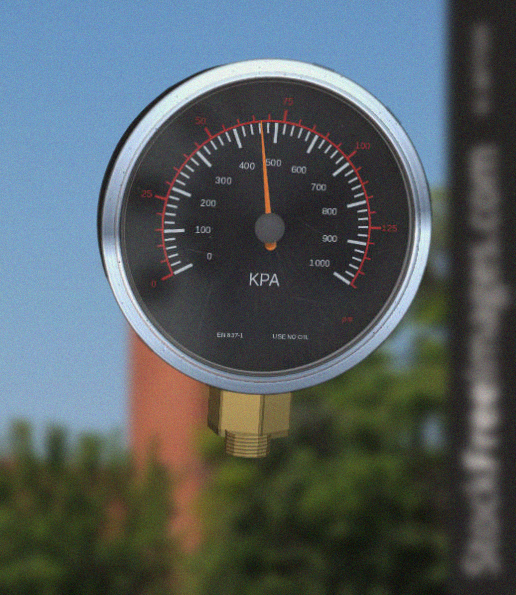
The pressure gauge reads 460 kPa
